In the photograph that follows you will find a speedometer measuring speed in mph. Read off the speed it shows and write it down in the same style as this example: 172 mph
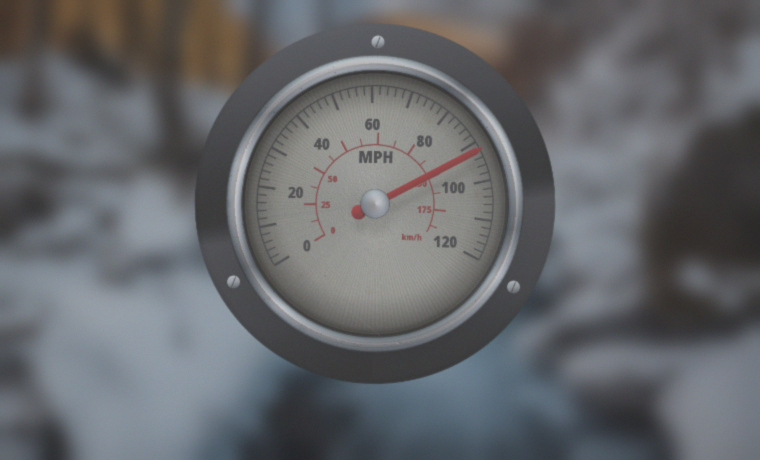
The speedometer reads 92 mph
